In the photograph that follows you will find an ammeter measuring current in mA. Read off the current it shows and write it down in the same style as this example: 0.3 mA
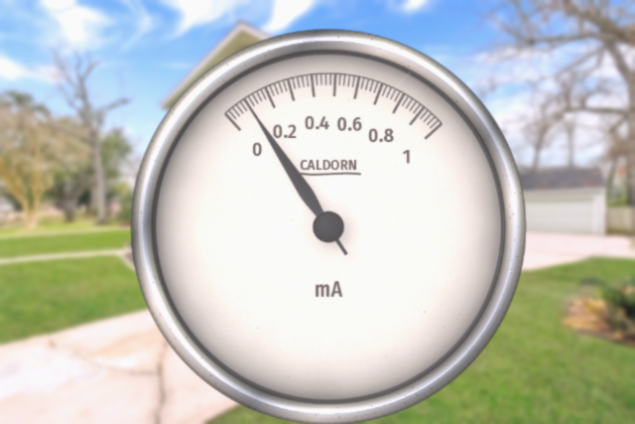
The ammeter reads 0.1 mA
